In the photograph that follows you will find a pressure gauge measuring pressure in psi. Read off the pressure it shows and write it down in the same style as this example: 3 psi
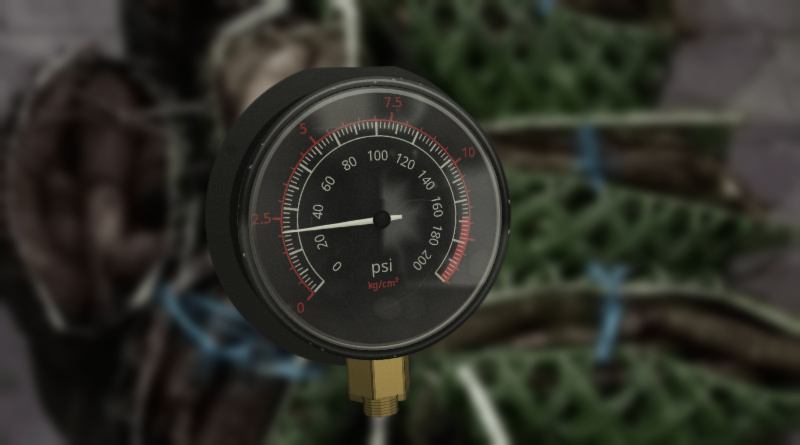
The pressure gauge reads 30 psi
